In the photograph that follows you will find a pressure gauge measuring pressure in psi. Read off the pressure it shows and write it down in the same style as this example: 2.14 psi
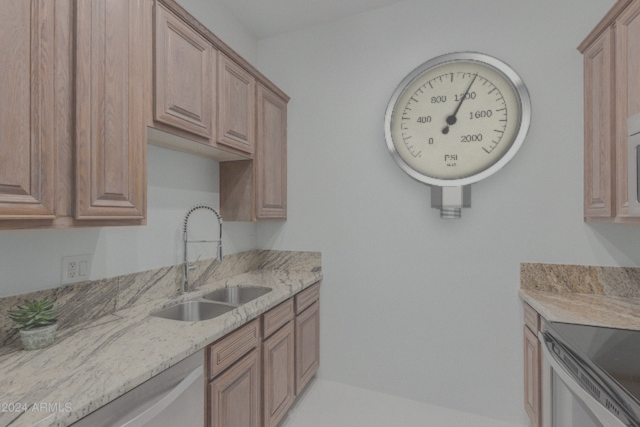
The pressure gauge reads 1200 psi
